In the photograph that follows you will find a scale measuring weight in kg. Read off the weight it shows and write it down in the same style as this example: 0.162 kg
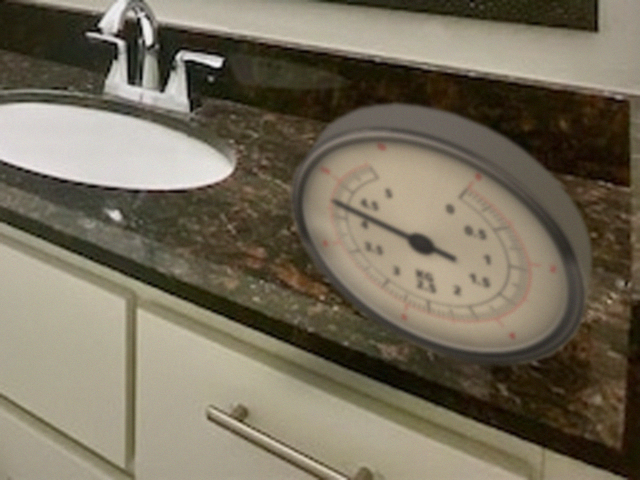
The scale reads 4.25 kg
